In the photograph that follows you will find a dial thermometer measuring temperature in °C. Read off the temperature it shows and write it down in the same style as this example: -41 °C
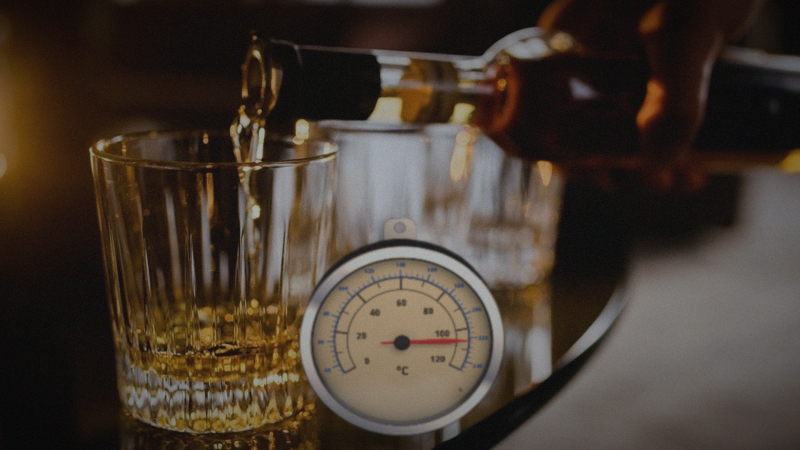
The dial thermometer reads 105 °C
